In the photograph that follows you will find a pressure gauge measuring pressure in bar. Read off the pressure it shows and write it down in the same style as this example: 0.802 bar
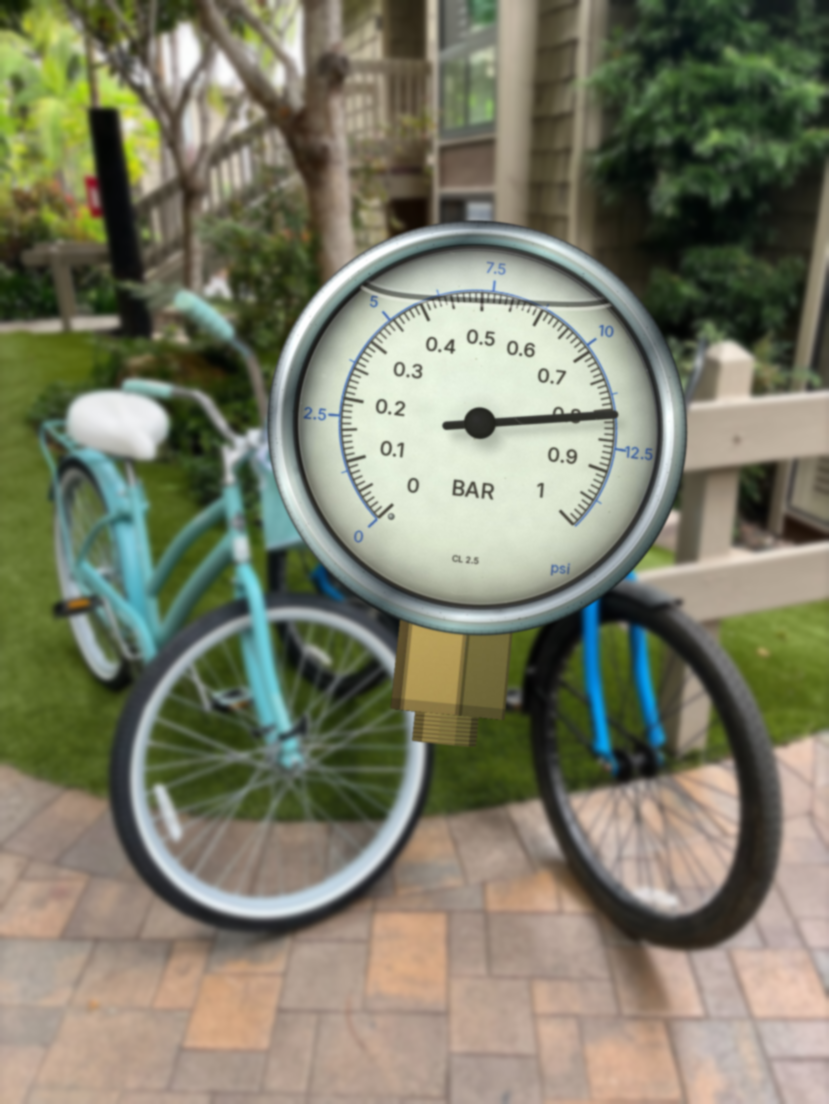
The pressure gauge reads 0.81 bar
